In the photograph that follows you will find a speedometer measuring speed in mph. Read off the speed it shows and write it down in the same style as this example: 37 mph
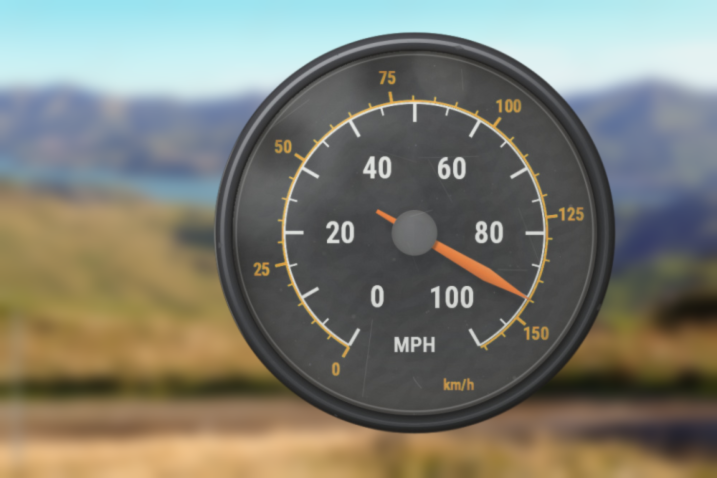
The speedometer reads 90 mph
